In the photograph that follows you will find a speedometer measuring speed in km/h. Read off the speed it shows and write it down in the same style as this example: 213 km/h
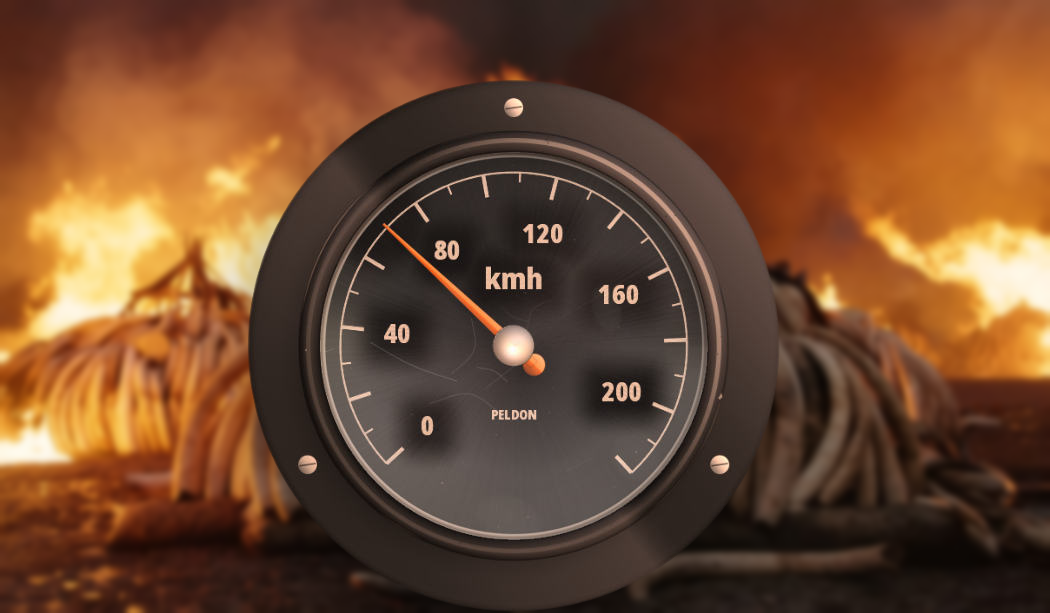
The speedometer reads 70 km/h
